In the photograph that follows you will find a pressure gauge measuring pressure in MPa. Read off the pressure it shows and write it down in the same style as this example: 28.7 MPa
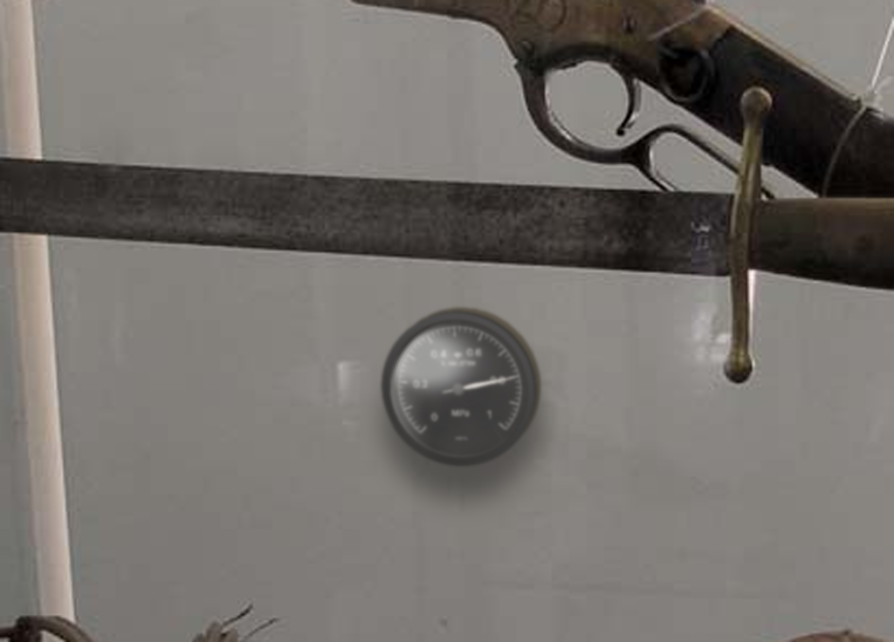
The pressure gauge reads 0.8 MPa
